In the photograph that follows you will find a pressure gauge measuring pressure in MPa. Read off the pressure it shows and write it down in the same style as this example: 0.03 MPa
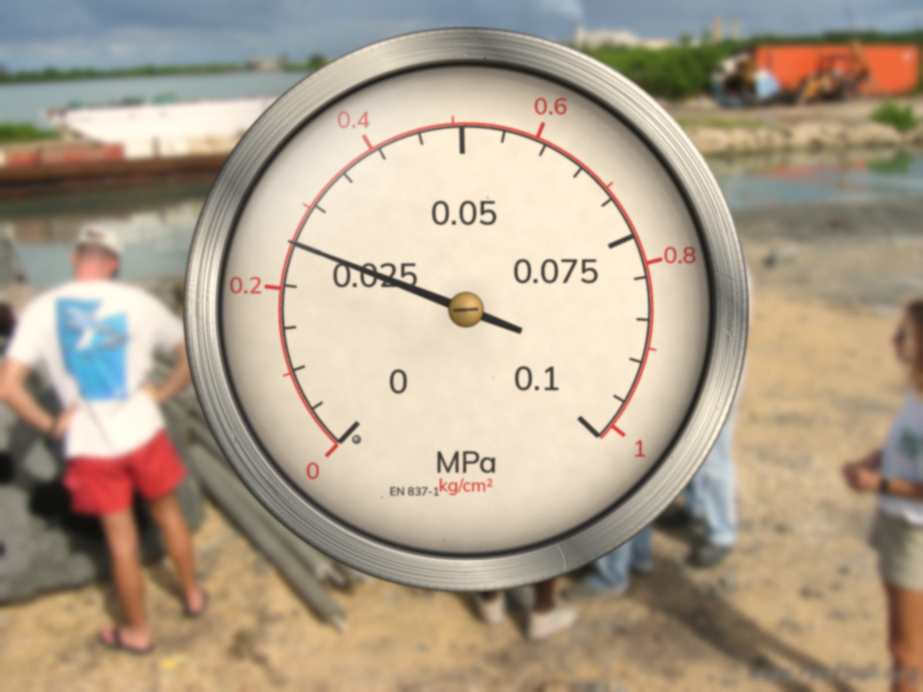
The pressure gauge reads 0.025 MPa
